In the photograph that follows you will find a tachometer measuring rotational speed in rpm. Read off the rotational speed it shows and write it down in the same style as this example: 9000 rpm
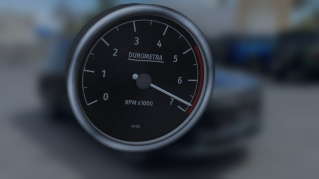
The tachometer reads 6750 rpm
